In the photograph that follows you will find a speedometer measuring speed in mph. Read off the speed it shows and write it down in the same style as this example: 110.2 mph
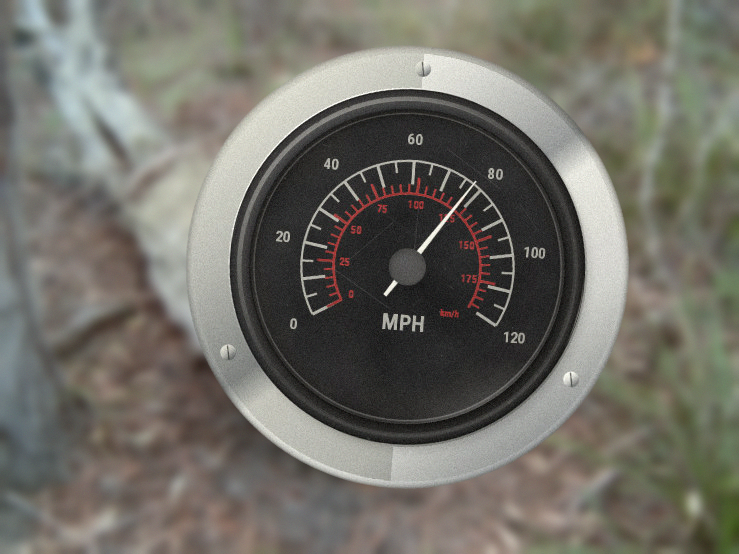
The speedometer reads 77.5 mph
